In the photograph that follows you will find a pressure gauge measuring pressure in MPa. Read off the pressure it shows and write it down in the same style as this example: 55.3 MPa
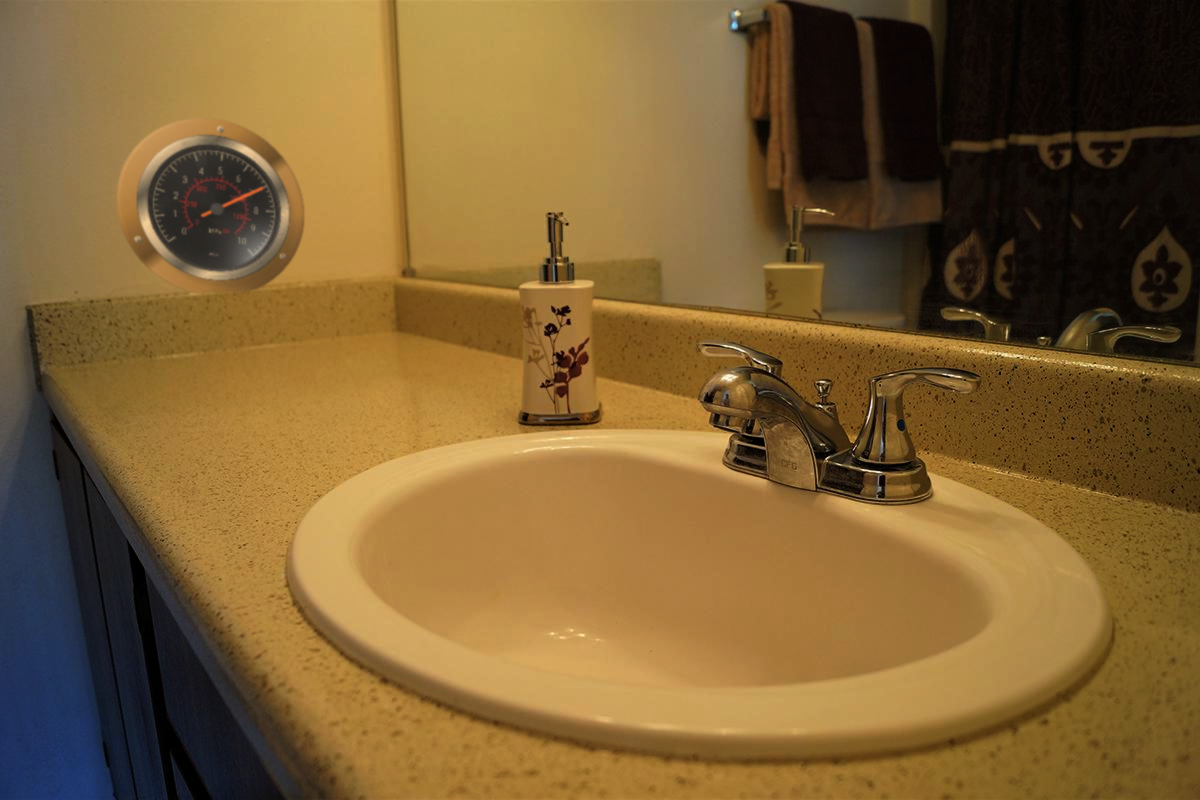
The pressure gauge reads 7 MPa
